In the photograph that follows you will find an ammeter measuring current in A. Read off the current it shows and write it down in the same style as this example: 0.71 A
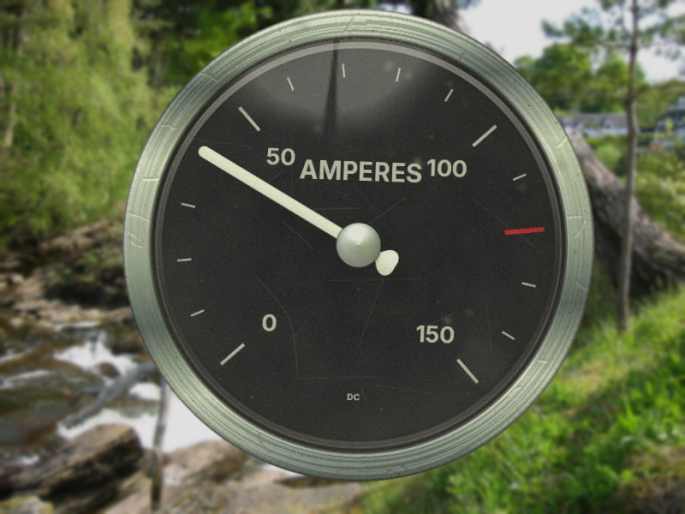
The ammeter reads 40 A
